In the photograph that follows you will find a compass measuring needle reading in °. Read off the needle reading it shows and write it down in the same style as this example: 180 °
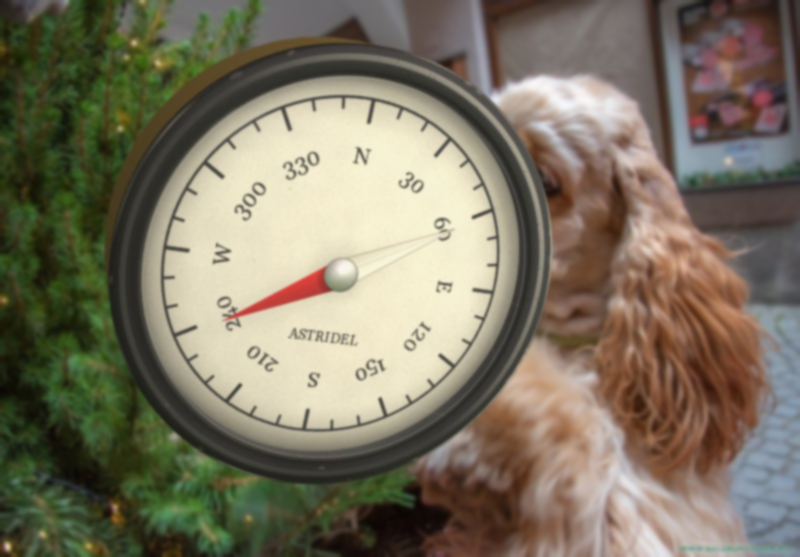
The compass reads 240 °
